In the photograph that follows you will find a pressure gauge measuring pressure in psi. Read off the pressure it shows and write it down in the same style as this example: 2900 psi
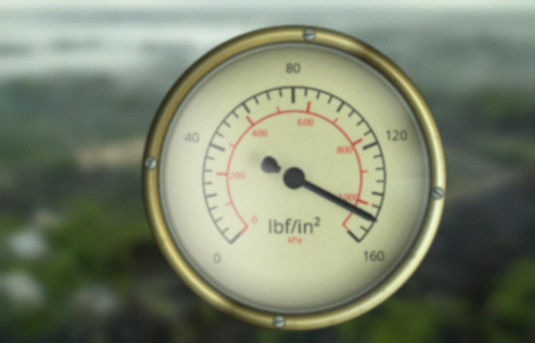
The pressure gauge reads 150 psi
